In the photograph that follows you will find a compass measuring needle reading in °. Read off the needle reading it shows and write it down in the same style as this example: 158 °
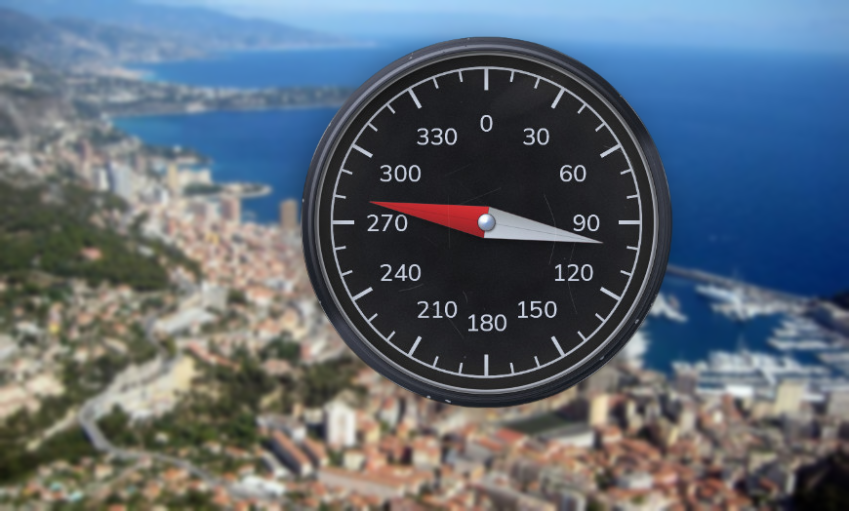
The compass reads 280 °
